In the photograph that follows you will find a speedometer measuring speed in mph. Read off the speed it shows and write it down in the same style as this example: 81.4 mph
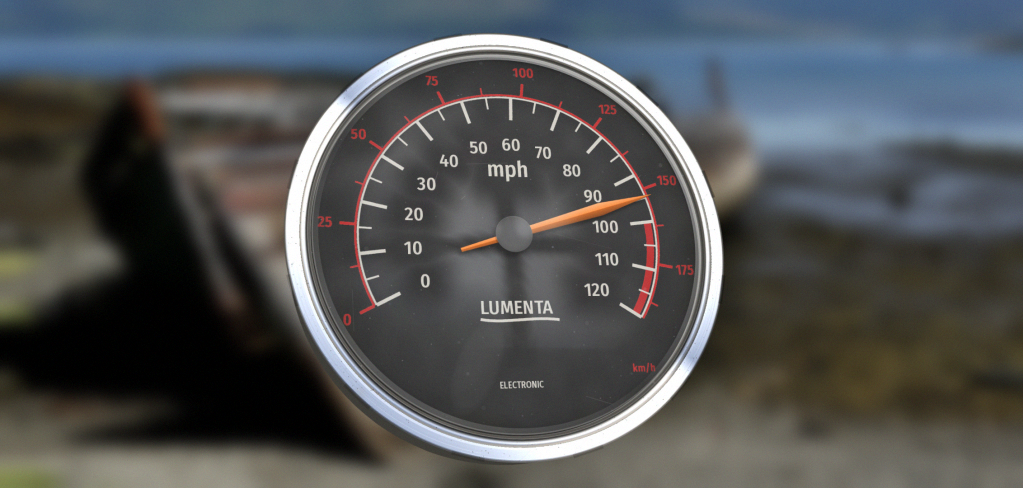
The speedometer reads 95 mph
